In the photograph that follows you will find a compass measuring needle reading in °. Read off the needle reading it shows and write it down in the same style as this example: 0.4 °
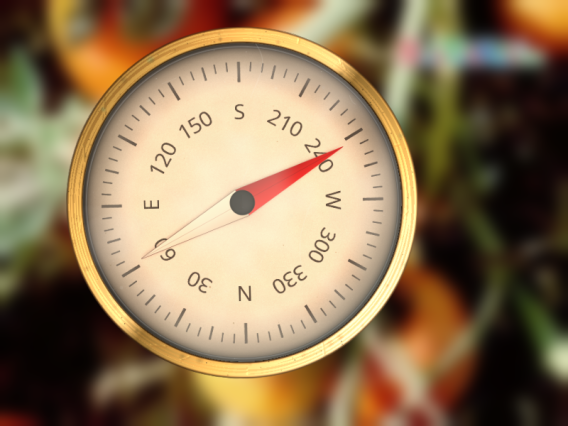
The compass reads 242.5 °
